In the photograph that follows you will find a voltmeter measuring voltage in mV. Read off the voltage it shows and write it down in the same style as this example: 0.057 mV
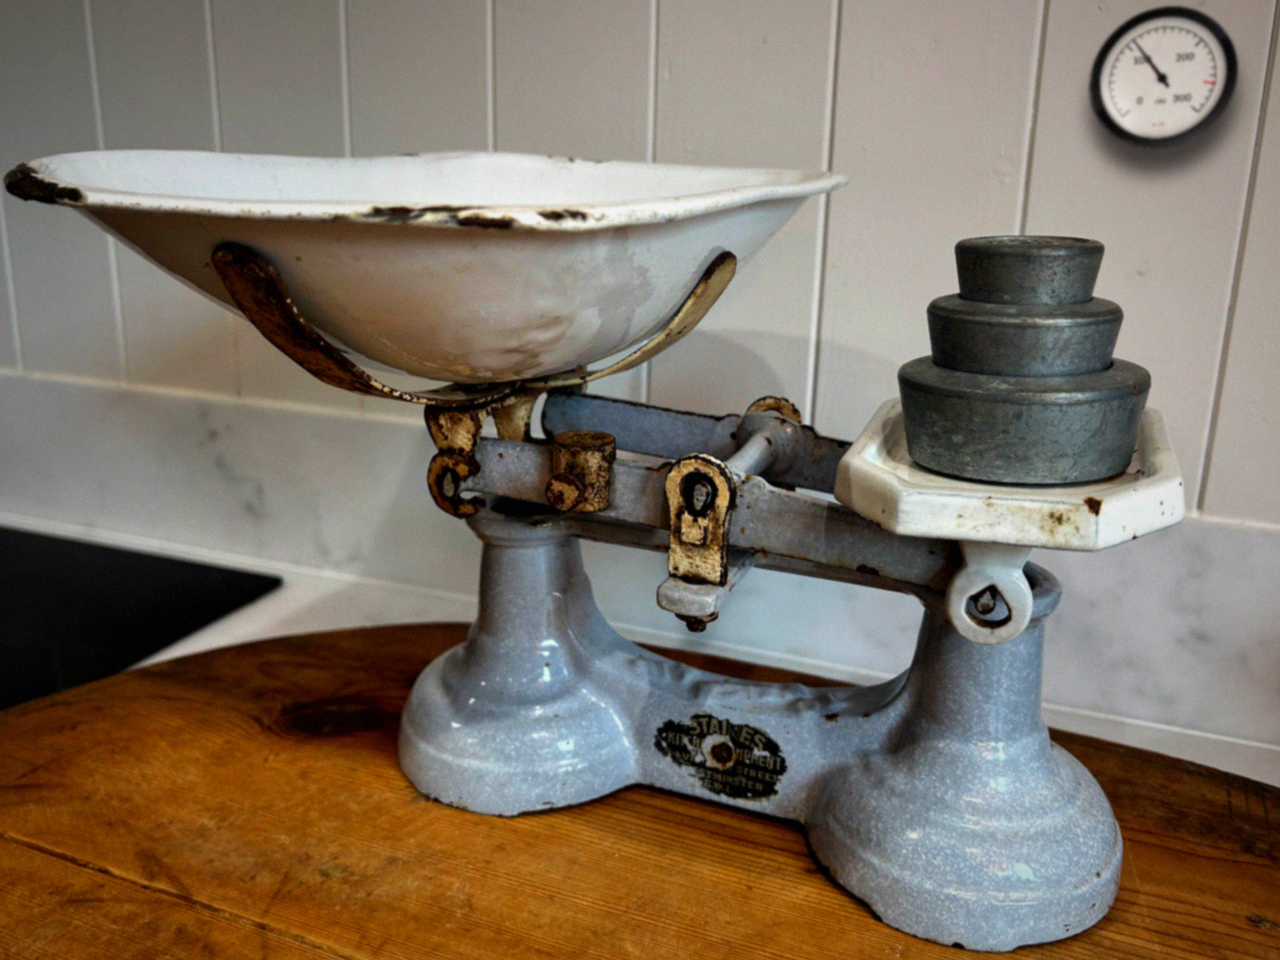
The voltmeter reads 110 mV
